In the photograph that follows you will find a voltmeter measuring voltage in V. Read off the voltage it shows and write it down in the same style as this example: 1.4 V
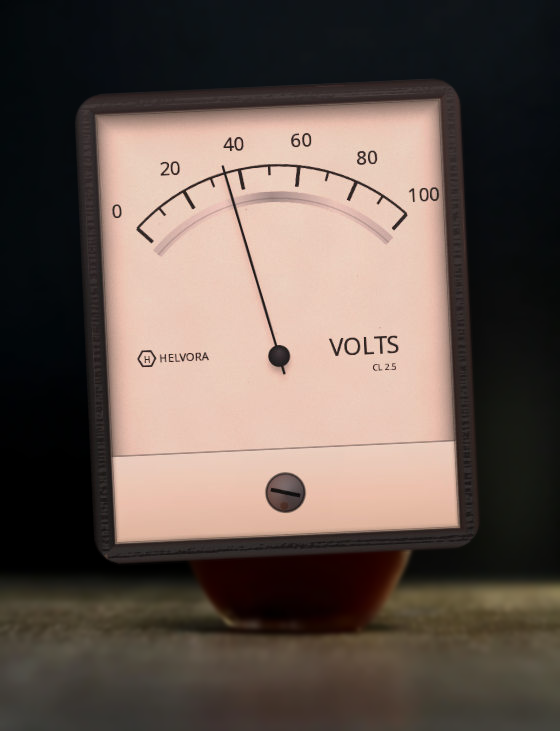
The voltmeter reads 35 V
